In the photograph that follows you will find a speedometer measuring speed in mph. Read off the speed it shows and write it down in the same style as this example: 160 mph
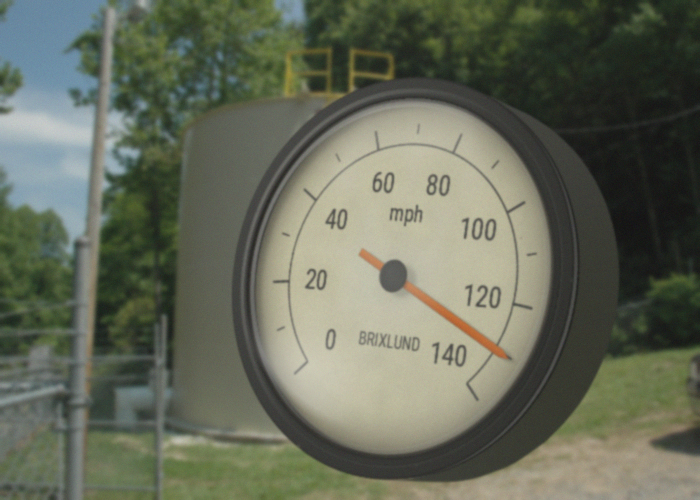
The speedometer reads 130 mph
